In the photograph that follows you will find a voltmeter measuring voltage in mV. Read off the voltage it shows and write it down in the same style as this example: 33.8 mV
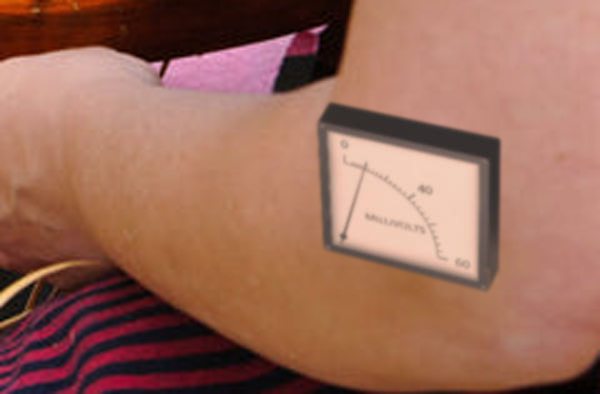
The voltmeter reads 20 mV
